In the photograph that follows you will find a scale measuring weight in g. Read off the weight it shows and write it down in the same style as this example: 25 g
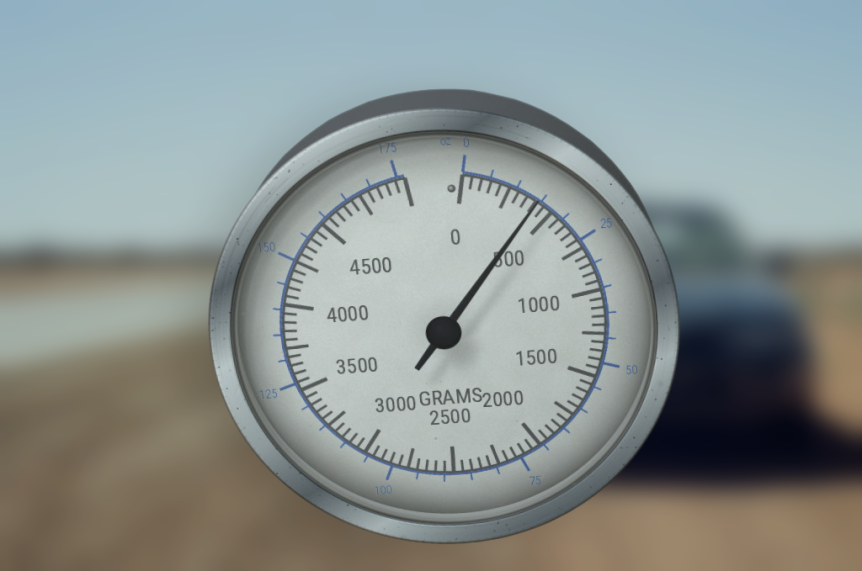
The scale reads 400 g
